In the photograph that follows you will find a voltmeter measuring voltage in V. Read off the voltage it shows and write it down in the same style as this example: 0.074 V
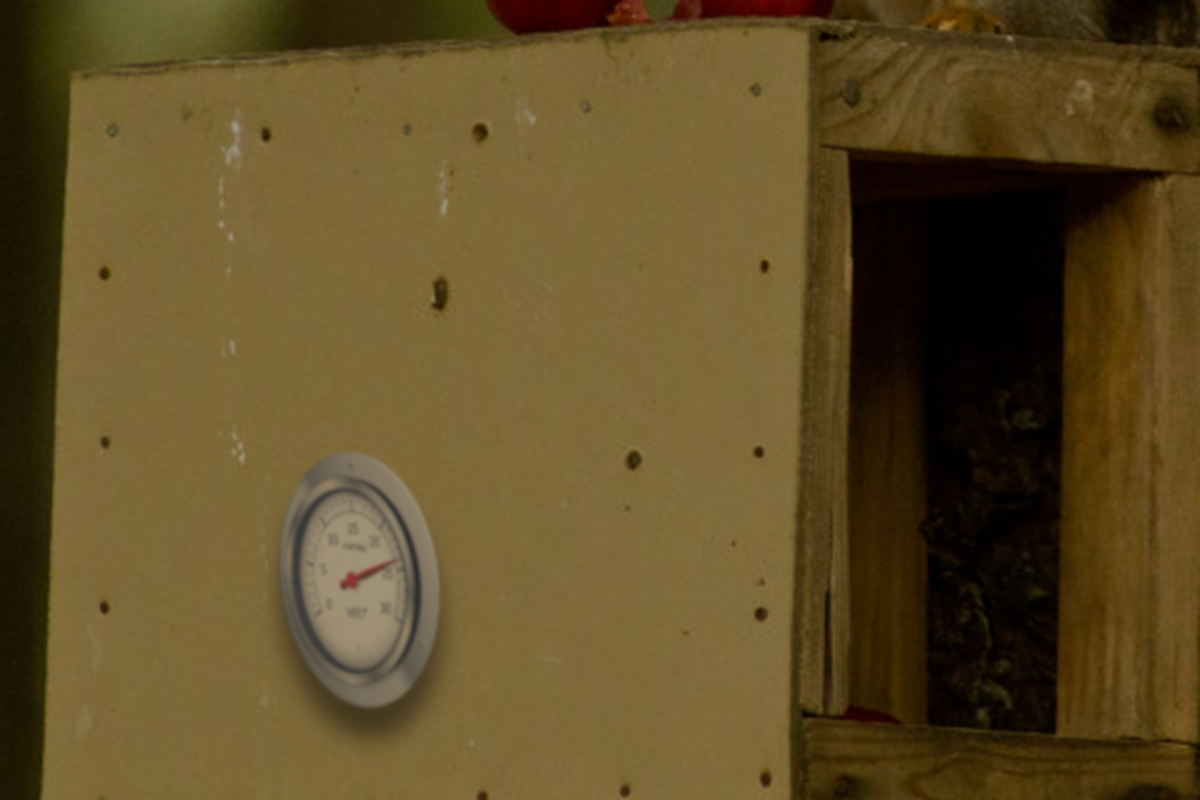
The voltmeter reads 24 V
